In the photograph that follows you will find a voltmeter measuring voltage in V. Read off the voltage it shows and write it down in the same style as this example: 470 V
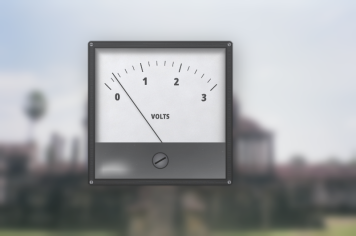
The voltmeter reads 0.3 V
